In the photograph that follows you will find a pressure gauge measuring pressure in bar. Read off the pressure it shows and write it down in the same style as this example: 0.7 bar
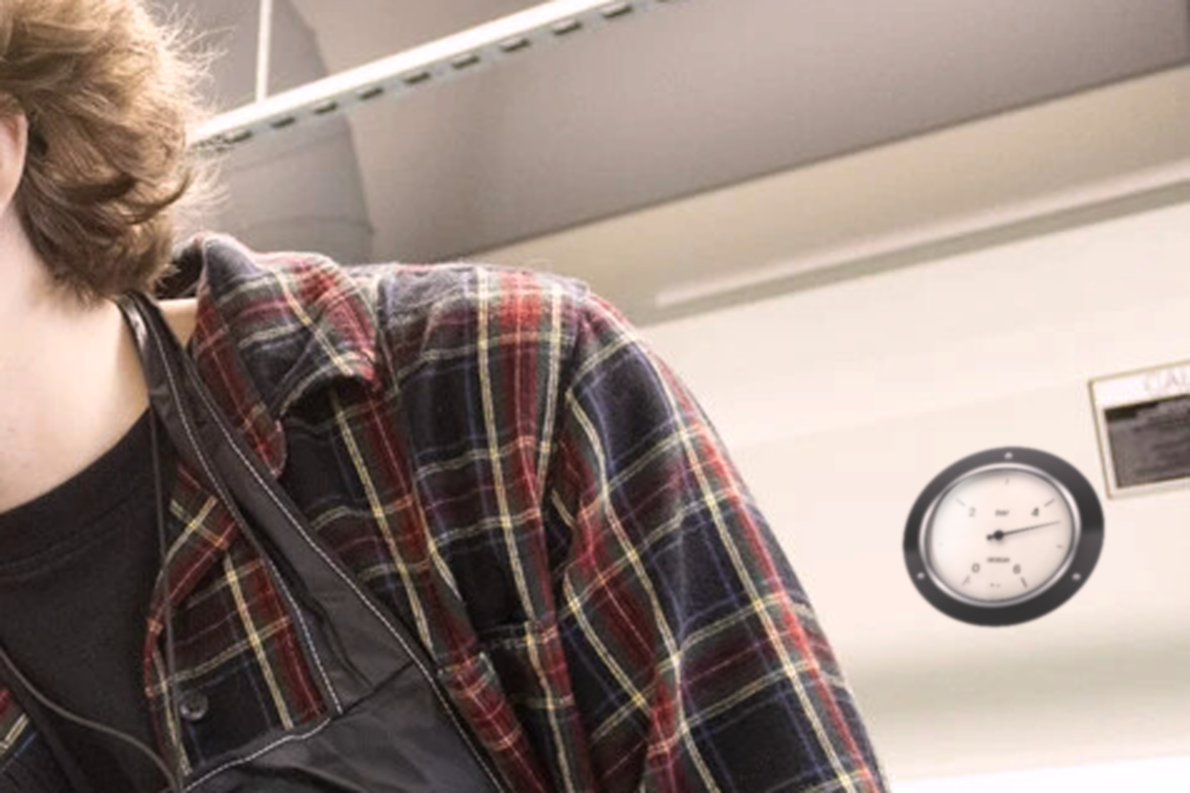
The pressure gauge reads 4.5 bar
